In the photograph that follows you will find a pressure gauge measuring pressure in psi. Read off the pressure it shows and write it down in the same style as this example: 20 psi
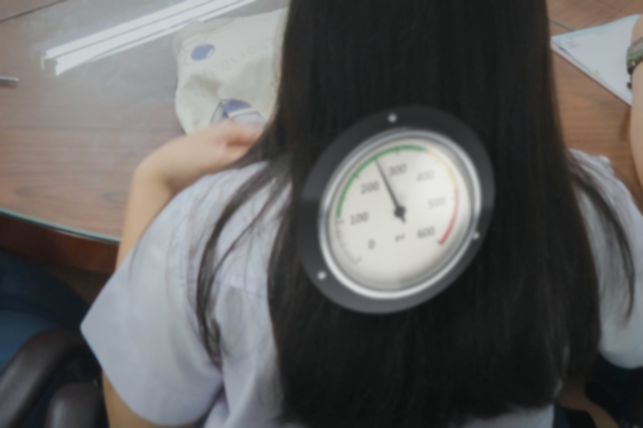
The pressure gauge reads 250 psi
